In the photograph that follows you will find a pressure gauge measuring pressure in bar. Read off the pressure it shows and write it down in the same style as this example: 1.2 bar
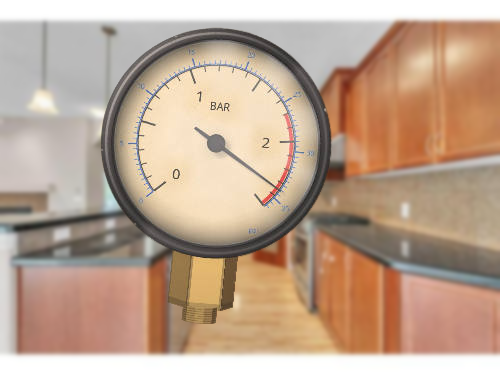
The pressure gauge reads 2.35 bar
